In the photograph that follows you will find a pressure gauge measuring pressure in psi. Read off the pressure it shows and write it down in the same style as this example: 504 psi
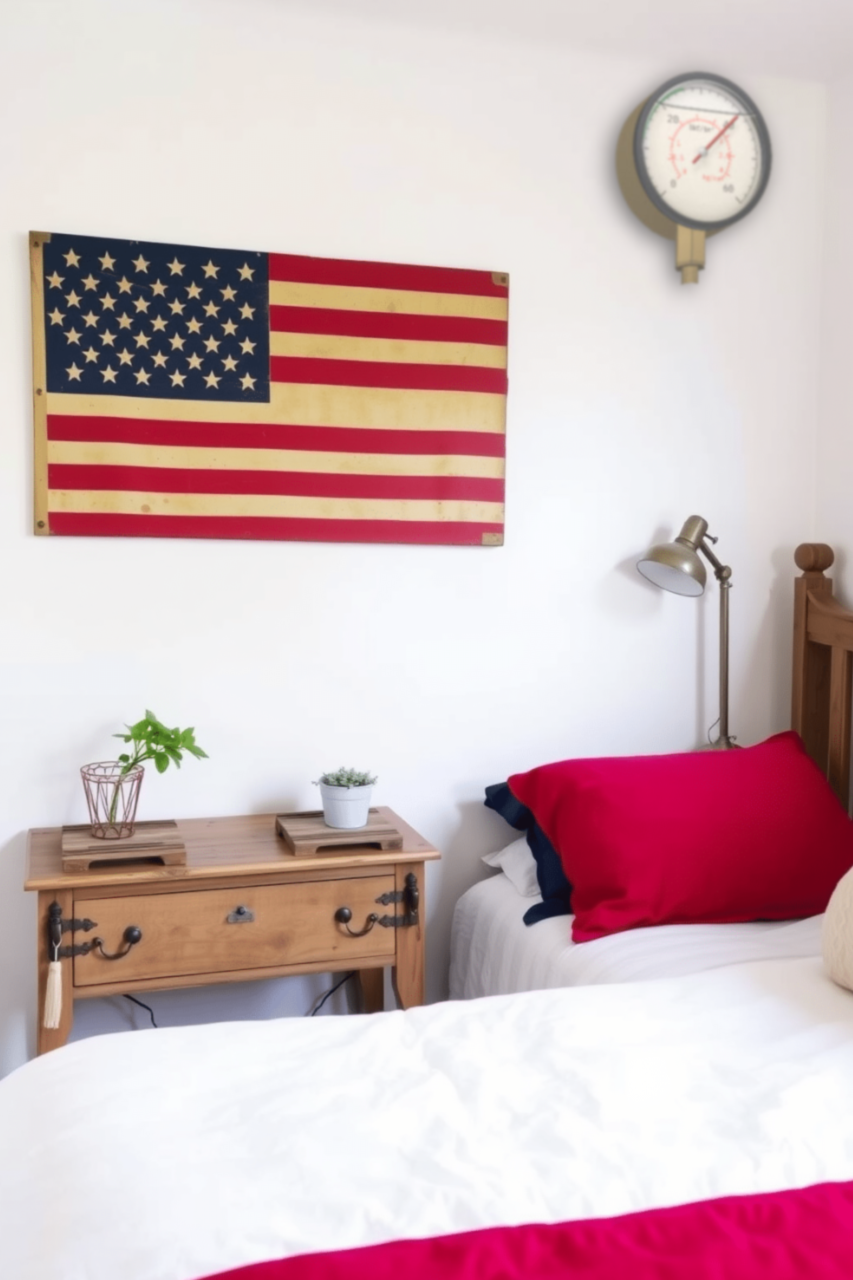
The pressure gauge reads 40 psi
